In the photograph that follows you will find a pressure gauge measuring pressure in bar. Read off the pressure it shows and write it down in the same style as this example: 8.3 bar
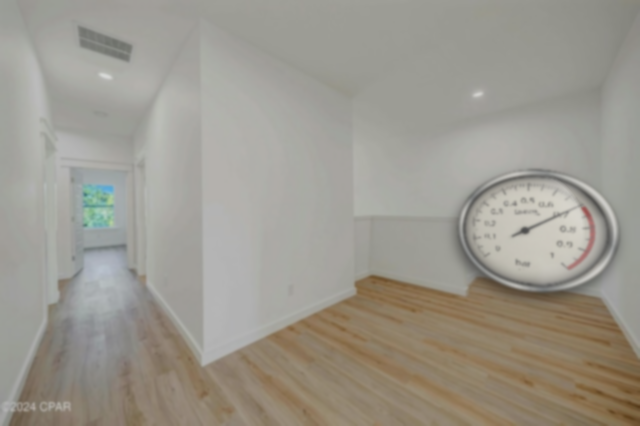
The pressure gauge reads 0.7 bar
